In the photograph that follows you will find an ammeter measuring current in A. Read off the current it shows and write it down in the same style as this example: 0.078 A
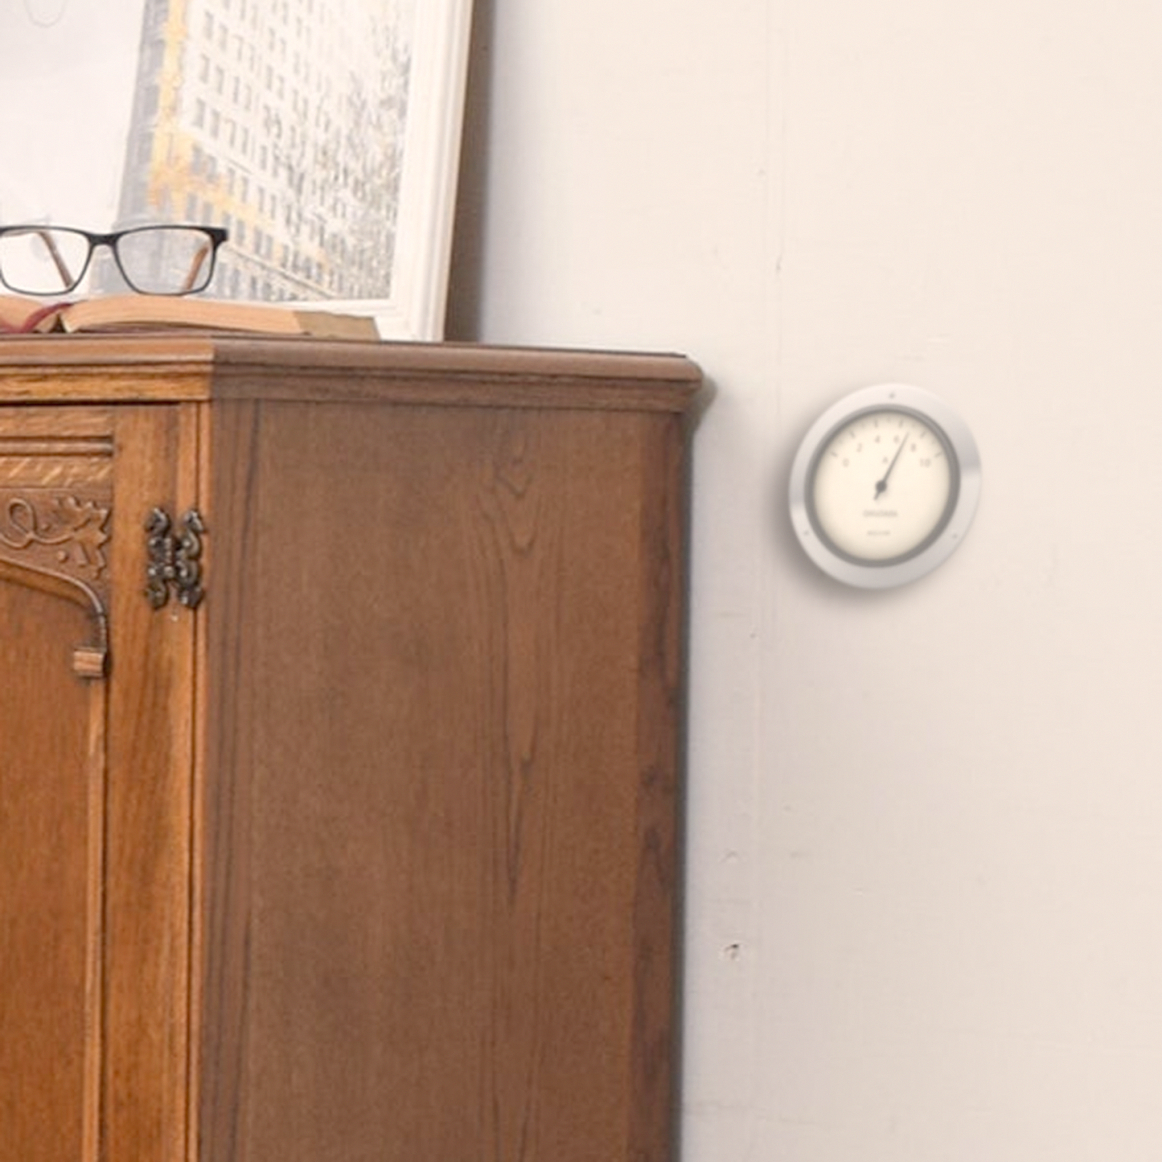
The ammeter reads 7 A
